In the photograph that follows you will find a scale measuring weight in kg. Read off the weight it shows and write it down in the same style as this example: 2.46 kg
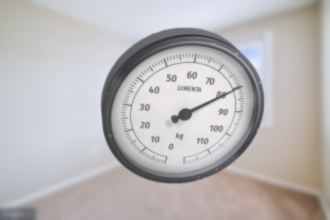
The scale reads 80 kg
